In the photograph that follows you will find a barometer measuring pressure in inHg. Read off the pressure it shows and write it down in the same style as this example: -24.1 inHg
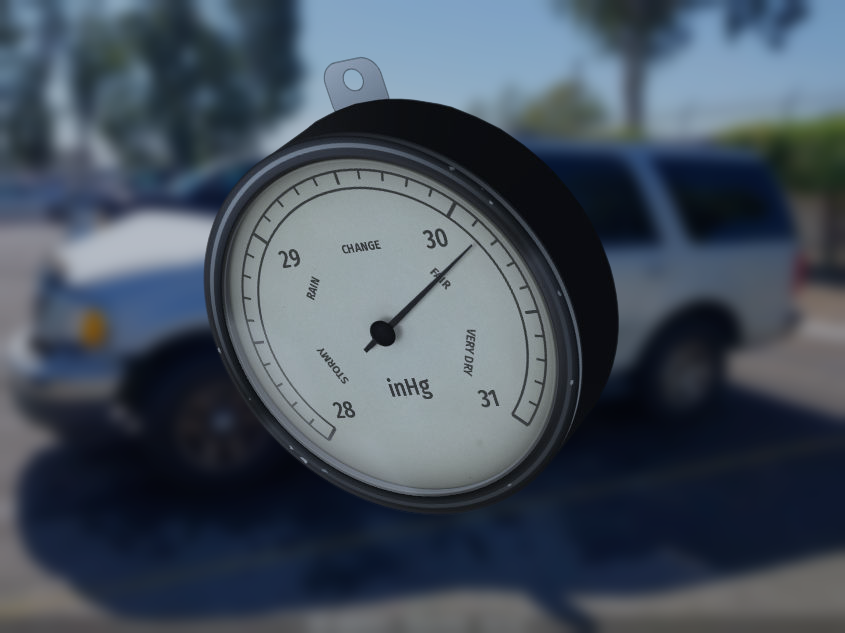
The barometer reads 30.15 inHg
